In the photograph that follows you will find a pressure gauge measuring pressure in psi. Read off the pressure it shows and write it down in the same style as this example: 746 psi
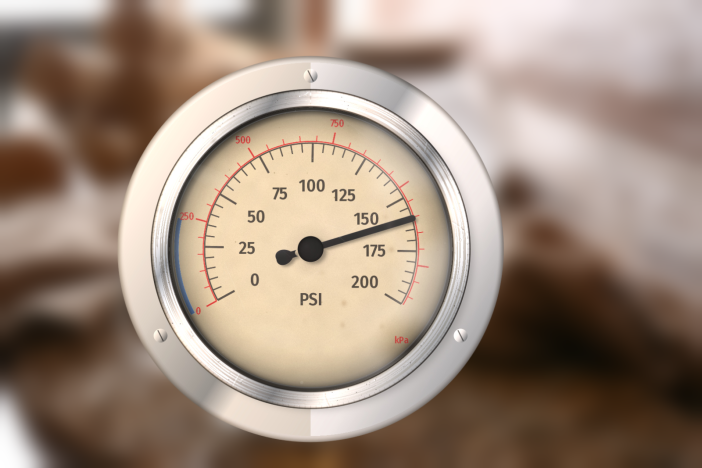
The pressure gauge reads 160 psi
